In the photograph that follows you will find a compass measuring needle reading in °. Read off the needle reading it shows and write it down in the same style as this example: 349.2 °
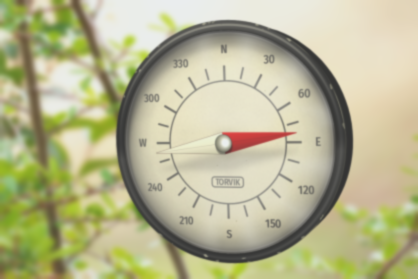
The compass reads 82.5 °
